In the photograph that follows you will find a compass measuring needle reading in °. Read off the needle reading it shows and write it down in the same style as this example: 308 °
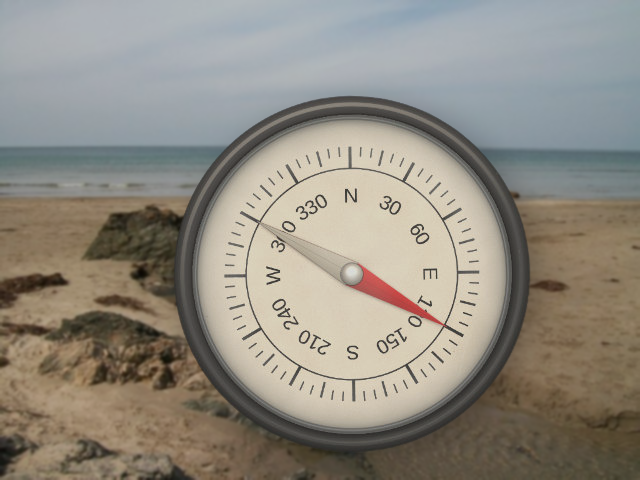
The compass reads 120 °
